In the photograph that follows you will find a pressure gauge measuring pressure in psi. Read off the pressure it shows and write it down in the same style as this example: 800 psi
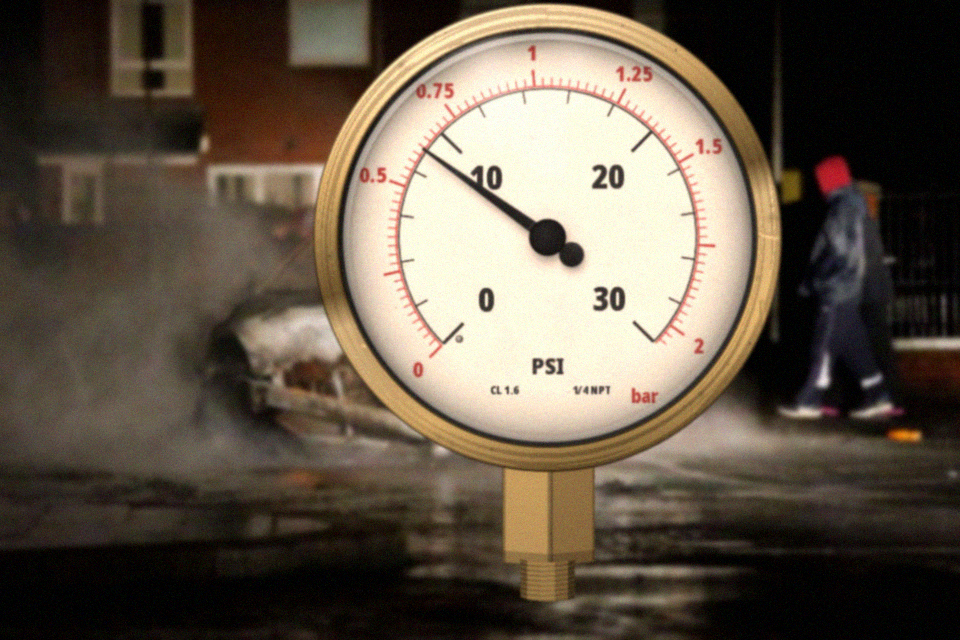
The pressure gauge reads 9 psi
